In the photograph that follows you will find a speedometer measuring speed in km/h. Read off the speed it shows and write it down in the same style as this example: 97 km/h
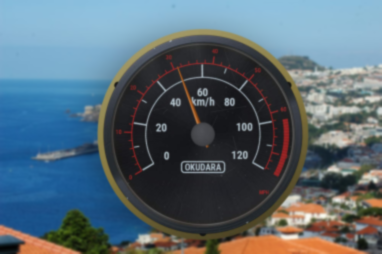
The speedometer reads 50 km/h
